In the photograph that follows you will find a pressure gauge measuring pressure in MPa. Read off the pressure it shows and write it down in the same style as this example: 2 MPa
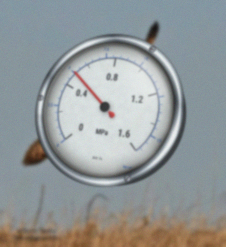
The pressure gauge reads 0.5 MPa
